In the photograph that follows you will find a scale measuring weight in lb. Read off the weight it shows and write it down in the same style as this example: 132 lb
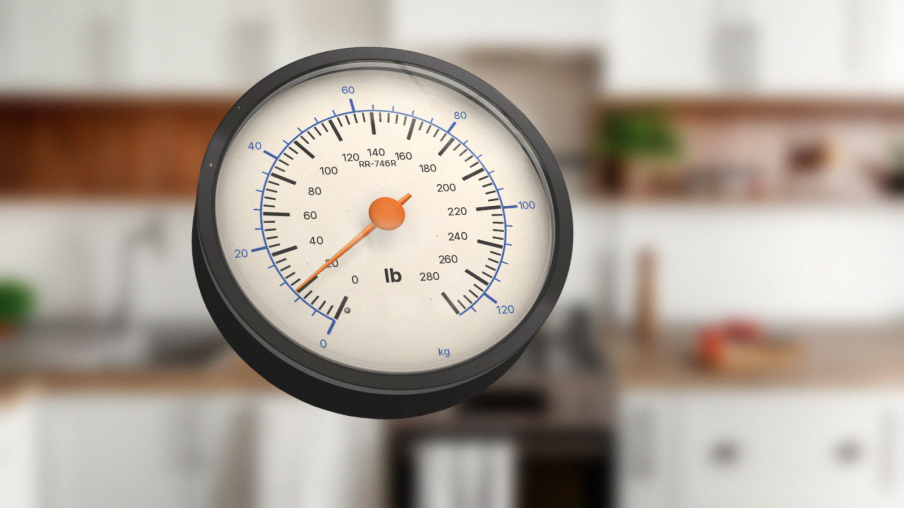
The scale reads 20 lb
